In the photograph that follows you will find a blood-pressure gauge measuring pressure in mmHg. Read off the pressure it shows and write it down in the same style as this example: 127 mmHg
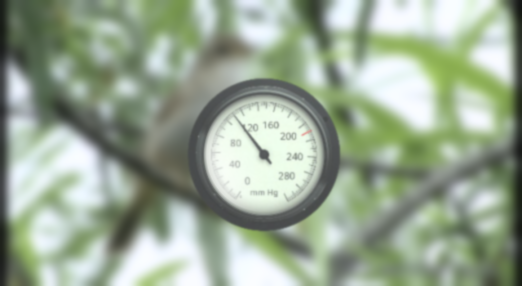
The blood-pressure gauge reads 110 mmHg
